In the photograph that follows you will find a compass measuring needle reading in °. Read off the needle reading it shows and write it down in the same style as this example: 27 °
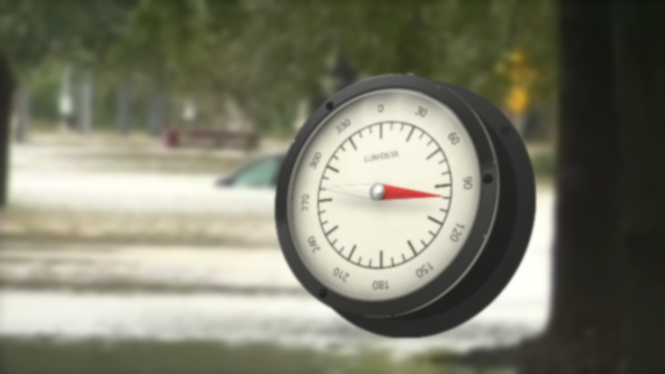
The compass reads 100 °
